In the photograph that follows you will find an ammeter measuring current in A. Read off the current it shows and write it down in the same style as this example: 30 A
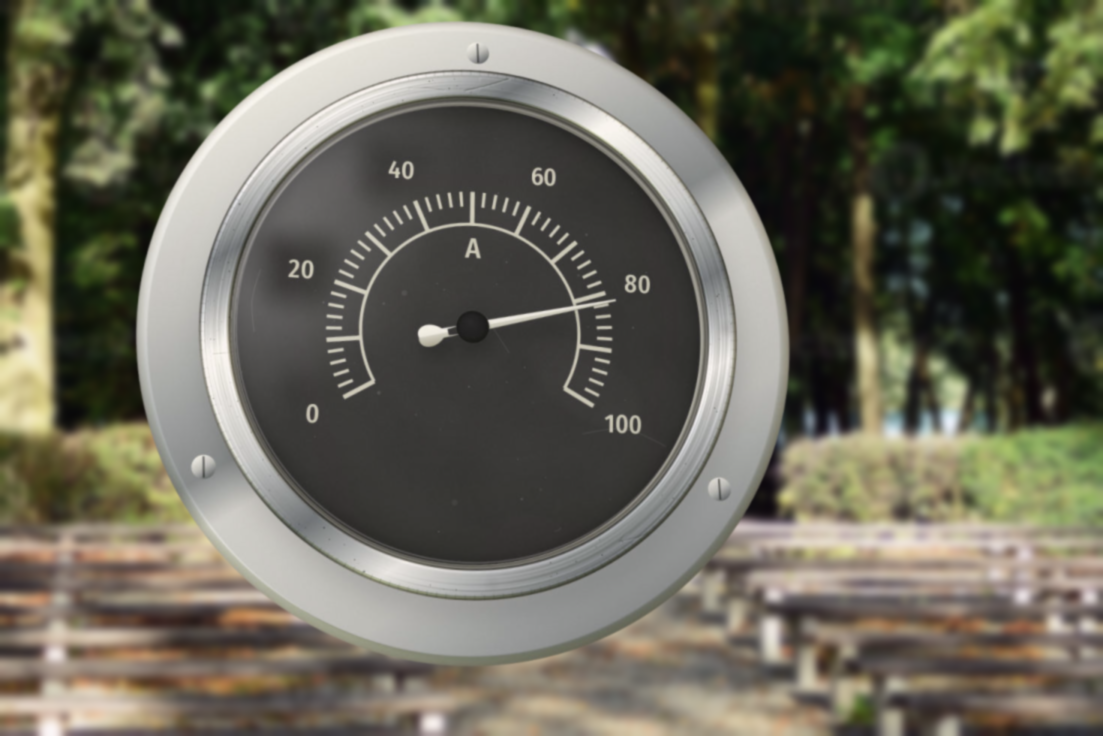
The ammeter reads 82 A
